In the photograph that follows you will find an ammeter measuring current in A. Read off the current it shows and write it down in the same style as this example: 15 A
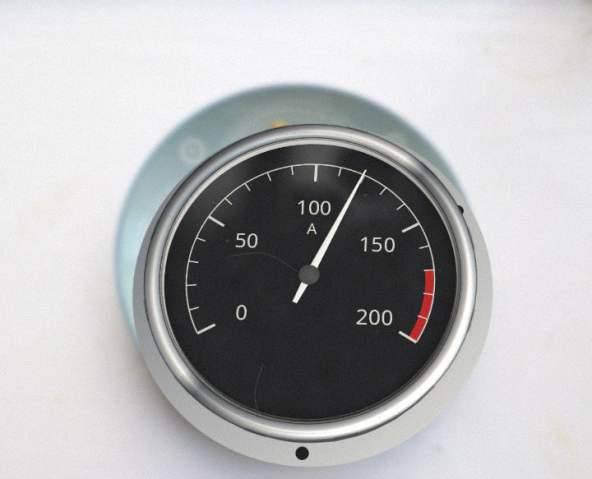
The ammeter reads 120 A
